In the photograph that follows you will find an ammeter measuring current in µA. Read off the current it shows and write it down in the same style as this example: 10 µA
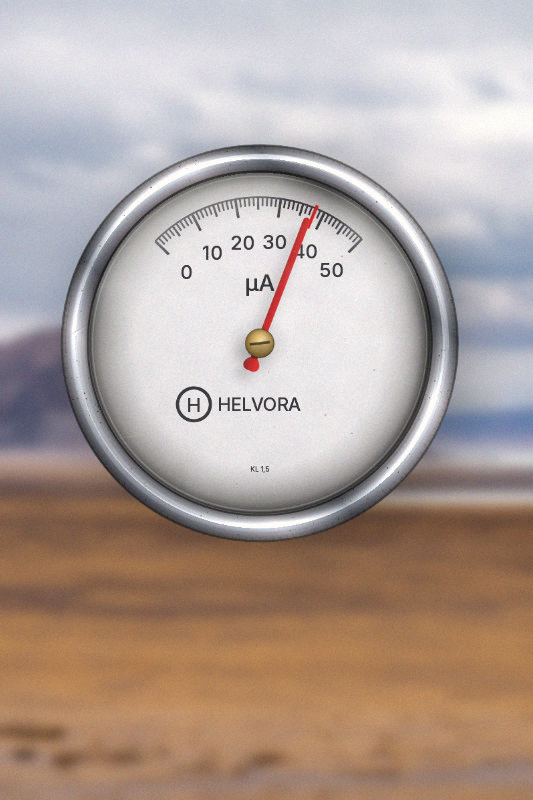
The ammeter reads 37 µA
